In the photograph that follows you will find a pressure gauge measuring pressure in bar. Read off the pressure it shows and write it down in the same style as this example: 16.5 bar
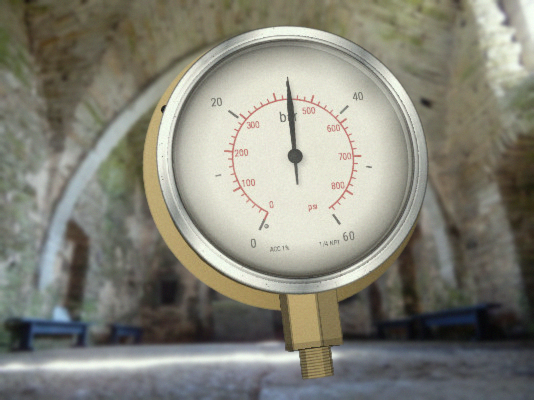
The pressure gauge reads 30 bar
